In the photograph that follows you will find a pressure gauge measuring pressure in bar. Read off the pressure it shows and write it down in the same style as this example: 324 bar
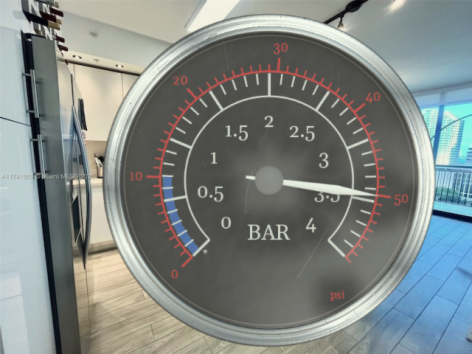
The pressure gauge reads 3.45 bar
